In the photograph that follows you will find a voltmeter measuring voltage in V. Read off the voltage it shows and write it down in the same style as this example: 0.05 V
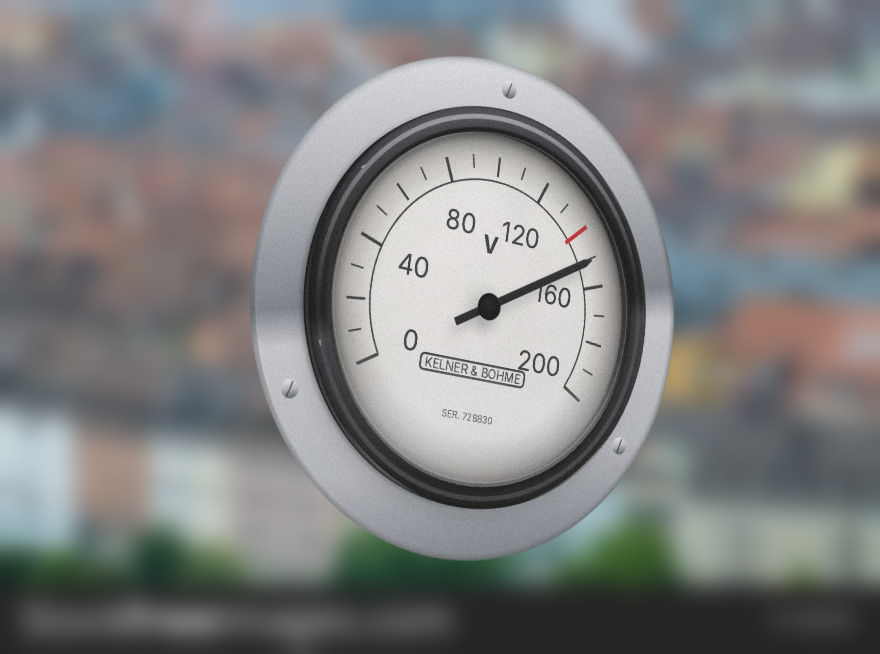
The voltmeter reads 150 V
